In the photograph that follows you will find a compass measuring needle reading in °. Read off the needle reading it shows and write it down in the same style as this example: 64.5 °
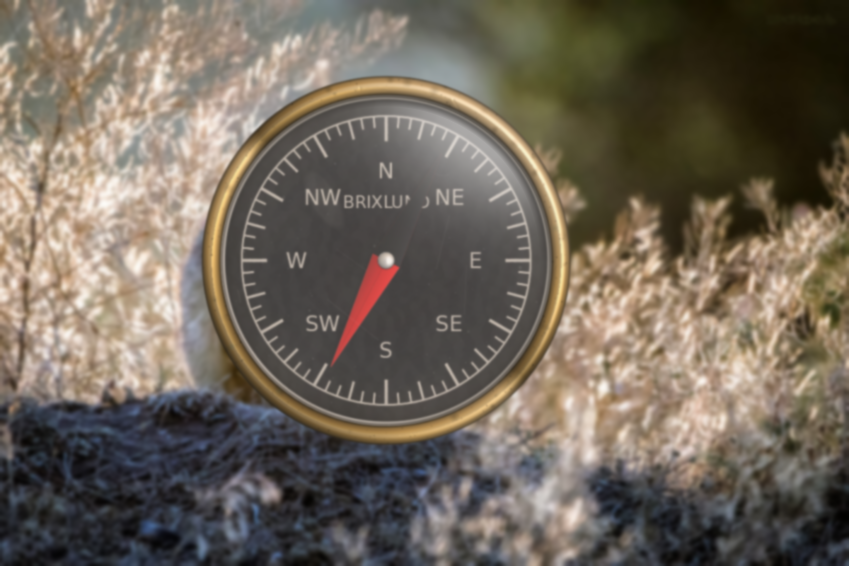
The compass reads 207.5 °
